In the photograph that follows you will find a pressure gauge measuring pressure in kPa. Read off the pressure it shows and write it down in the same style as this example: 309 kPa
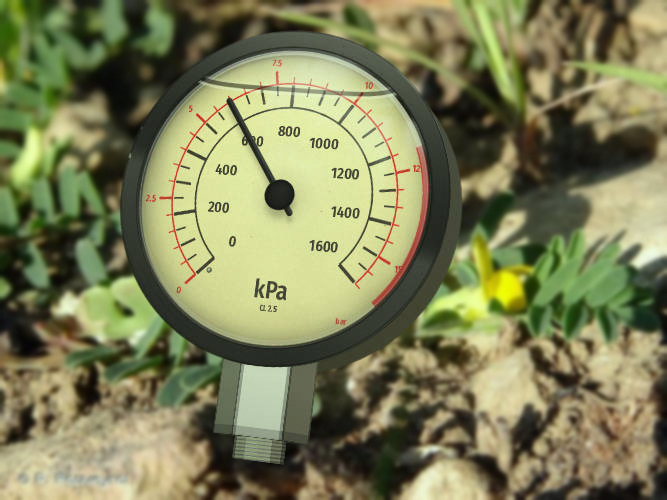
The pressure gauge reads 600 kPa
